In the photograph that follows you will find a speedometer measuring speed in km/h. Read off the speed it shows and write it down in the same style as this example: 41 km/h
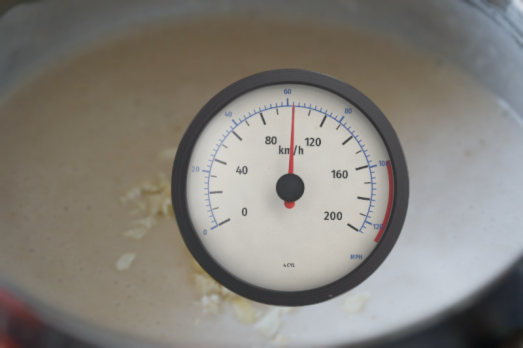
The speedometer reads 100 km/h
